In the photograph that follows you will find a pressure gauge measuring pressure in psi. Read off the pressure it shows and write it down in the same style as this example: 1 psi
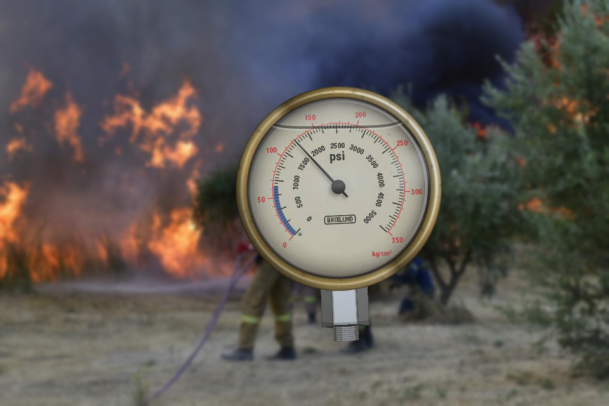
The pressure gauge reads 1750 psi
